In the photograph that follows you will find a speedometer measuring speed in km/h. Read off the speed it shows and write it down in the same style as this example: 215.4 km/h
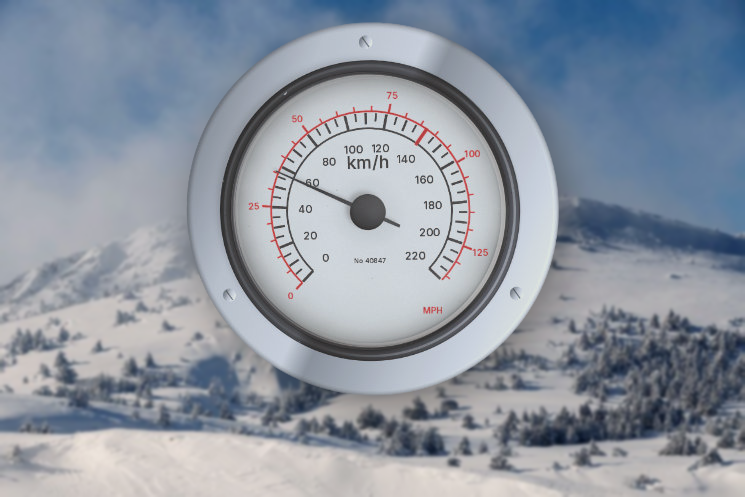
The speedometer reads 57.5 km/h
